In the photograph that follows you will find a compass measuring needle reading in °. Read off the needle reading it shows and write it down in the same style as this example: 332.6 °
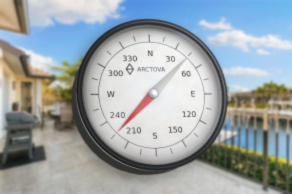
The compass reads 225 °
